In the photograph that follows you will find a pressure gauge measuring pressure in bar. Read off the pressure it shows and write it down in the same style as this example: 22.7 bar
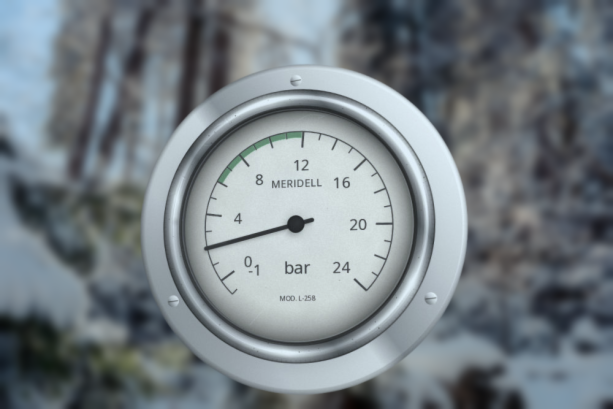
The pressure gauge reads 2 bar
